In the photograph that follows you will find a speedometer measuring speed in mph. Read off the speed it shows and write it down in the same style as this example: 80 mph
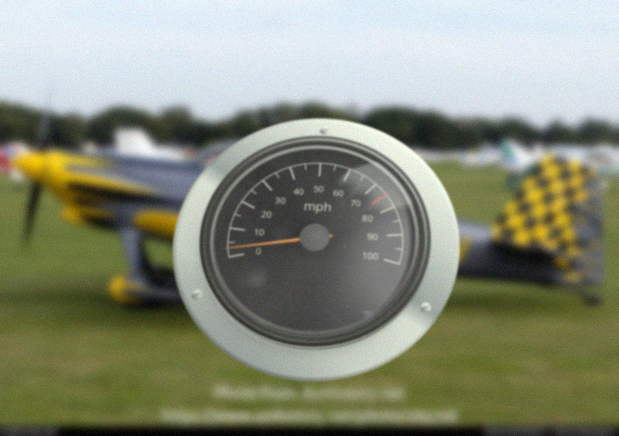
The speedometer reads 2.5 mph
